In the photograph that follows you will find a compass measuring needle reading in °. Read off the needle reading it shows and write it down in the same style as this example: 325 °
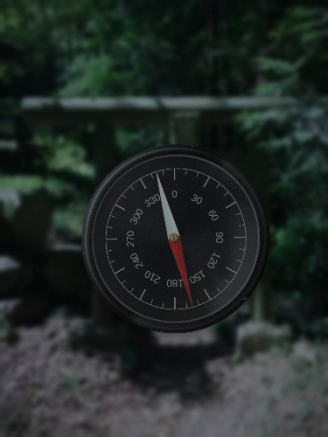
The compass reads 165 °
